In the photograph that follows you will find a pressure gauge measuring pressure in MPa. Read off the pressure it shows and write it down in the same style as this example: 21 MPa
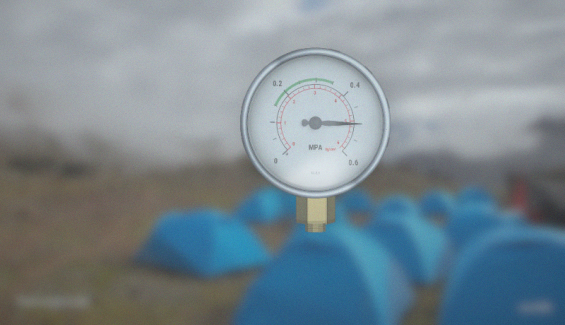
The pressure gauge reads 0.5 MPa
